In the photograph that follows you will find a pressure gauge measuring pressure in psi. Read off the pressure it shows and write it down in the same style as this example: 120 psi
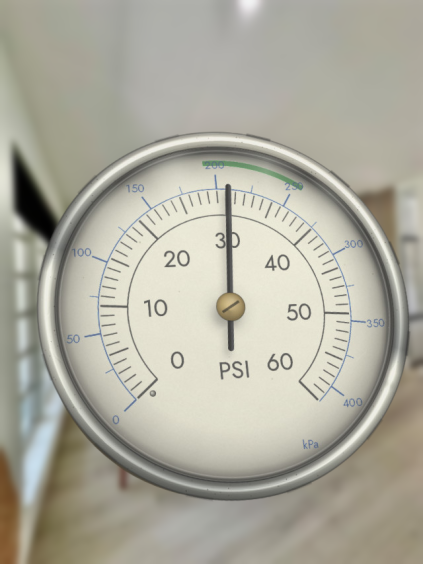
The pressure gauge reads 30 psi
